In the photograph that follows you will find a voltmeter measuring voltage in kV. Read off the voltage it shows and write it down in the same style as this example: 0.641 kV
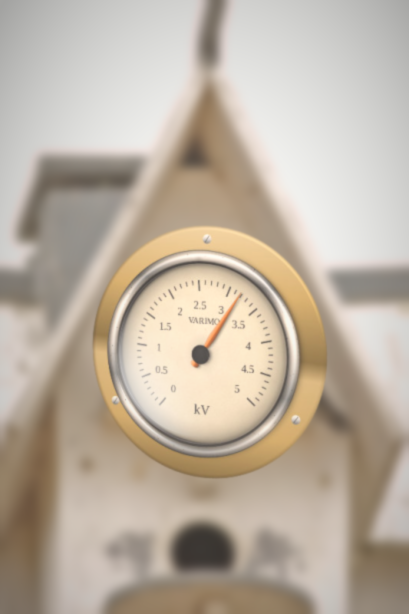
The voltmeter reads 3.2 kV
